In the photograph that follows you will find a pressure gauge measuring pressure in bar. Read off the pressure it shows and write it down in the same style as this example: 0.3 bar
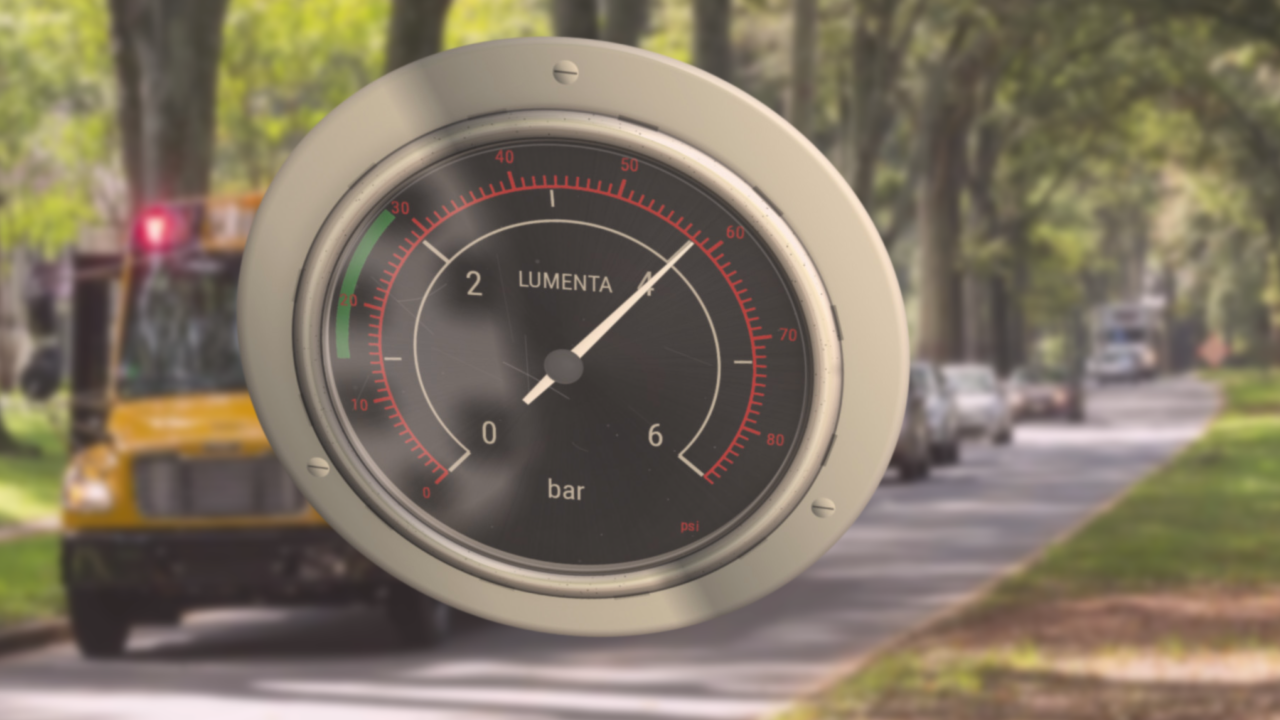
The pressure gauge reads 4 bar
